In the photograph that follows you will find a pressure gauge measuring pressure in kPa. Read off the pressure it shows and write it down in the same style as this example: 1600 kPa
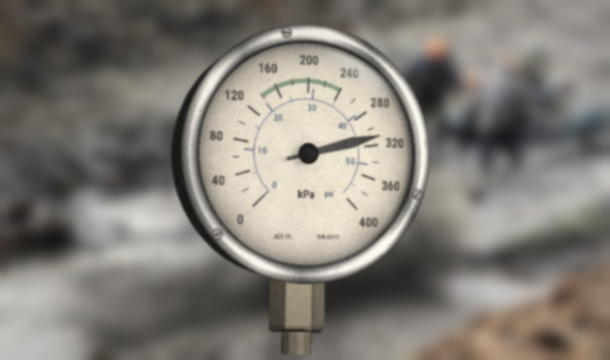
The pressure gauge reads 310 kPa
